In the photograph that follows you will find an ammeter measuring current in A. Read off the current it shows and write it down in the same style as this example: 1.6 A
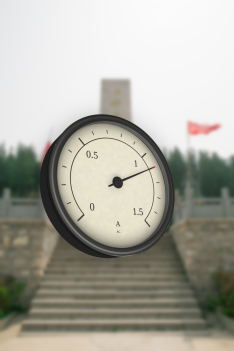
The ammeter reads 1.1 A
